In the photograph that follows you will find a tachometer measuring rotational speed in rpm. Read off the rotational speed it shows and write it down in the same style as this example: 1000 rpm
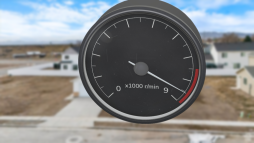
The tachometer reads 8500 rpm
